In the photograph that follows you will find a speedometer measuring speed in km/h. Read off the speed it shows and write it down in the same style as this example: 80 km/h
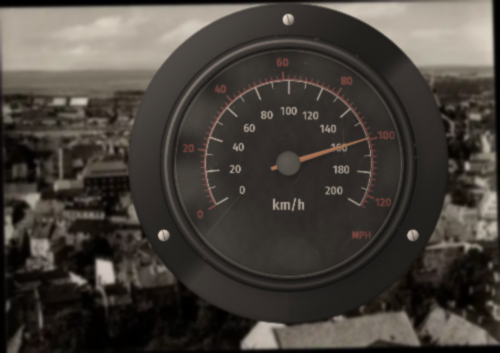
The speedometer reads 160 km/h
